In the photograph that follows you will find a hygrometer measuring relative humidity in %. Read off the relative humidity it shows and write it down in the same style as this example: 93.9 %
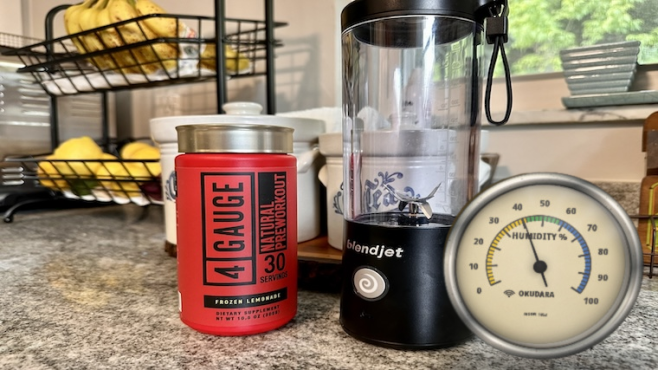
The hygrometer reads 40 %
